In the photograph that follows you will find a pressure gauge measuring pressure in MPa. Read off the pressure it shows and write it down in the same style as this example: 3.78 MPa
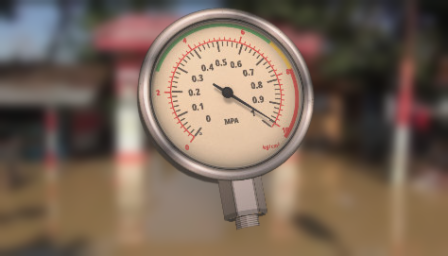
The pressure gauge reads 0.98 MPa
